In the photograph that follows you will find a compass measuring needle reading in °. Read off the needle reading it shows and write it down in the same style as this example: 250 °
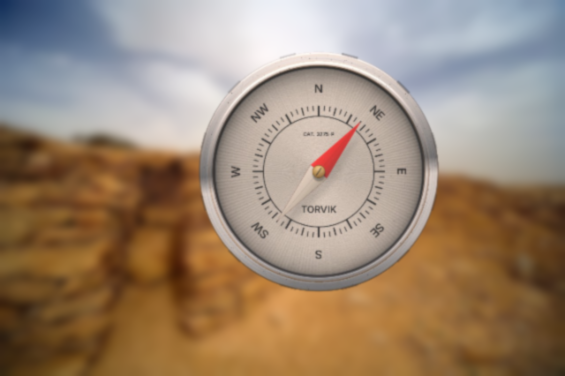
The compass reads 40 °
